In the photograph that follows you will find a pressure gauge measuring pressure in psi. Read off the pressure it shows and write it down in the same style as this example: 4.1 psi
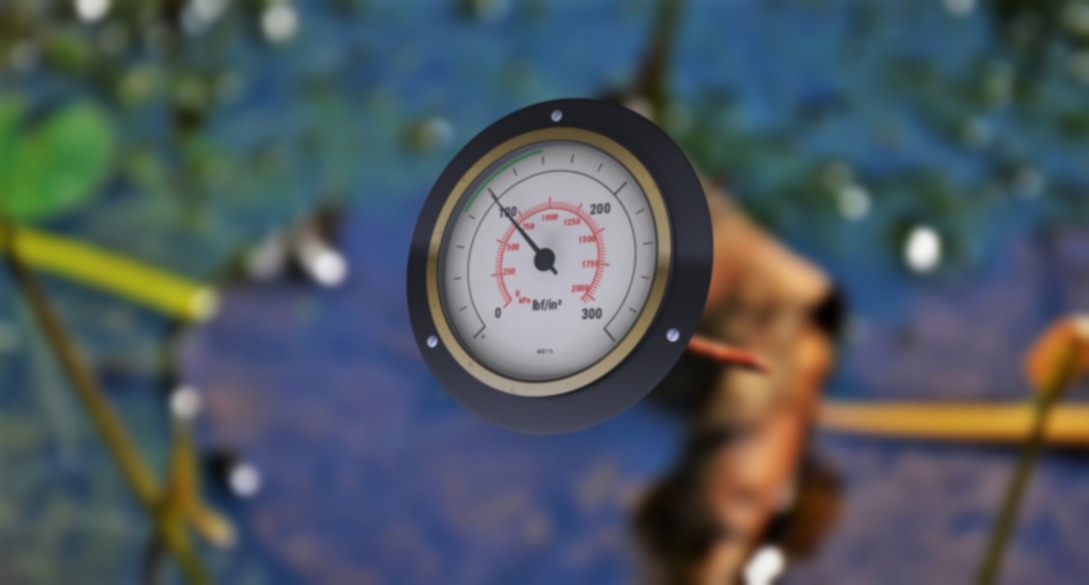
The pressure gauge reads 100 psi
